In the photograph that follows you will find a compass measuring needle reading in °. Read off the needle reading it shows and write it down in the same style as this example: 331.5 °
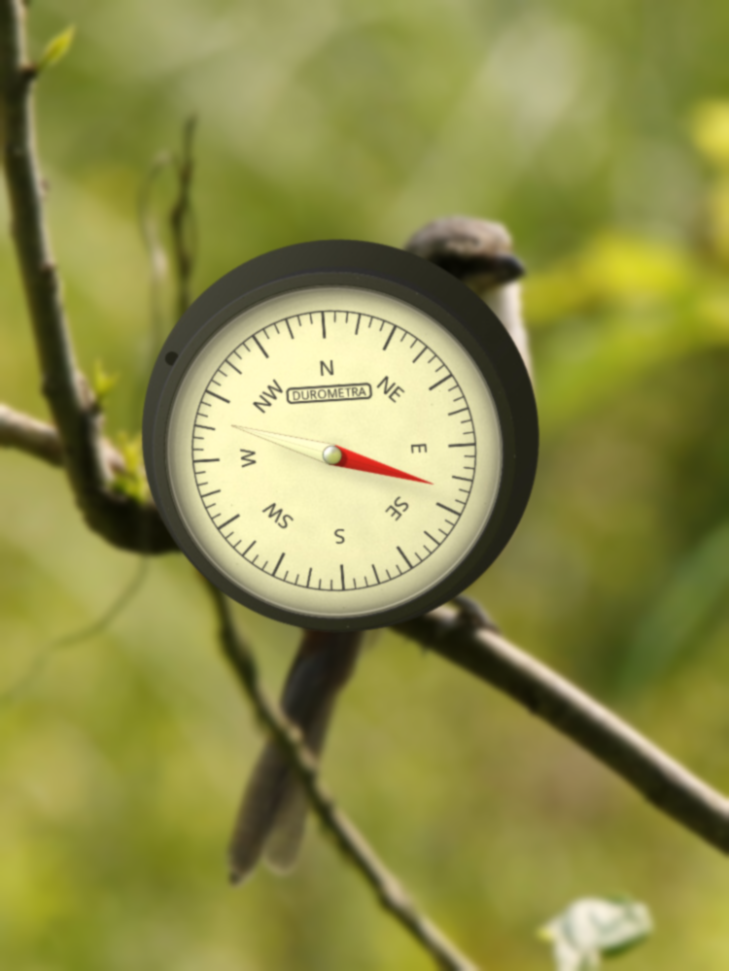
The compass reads 110 °
